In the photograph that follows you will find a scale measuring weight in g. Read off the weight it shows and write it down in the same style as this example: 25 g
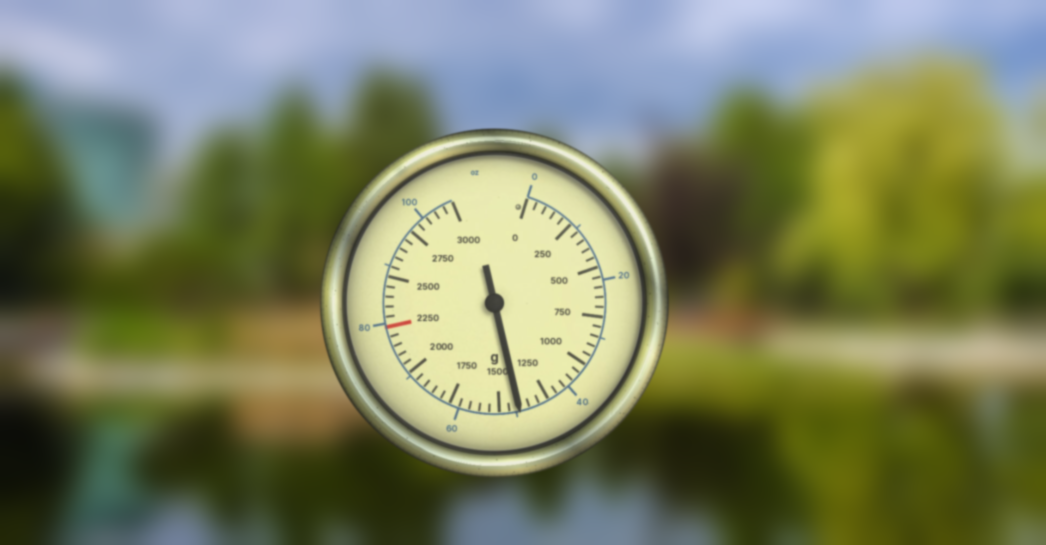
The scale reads 1400 g
